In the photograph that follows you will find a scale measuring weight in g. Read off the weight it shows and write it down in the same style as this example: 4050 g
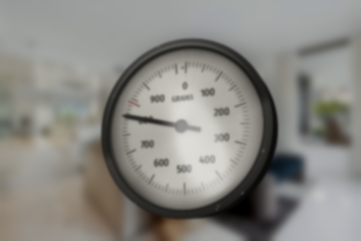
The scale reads 800 g
